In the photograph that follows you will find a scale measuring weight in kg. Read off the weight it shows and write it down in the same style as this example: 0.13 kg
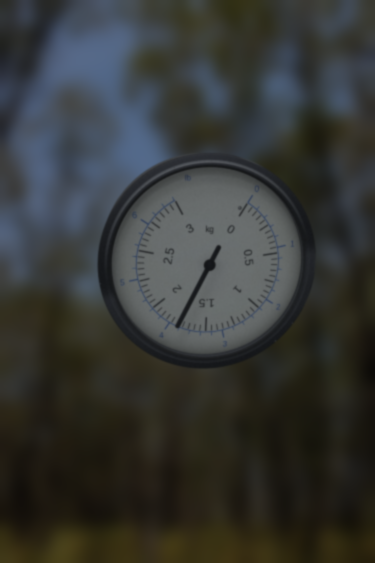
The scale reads 1.75 kg
